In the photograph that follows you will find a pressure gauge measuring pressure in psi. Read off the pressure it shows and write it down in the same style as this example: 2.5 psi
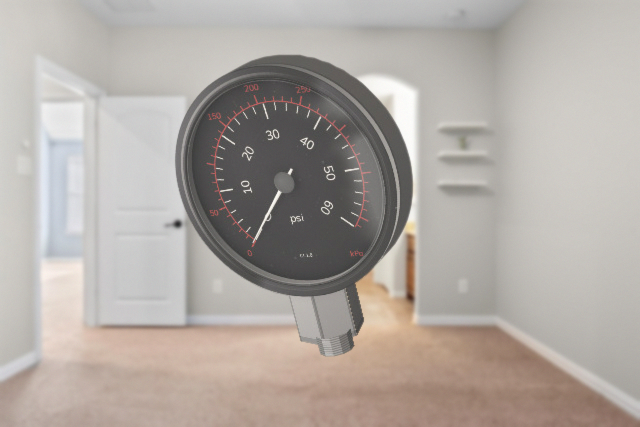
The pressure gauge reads 0 psi
